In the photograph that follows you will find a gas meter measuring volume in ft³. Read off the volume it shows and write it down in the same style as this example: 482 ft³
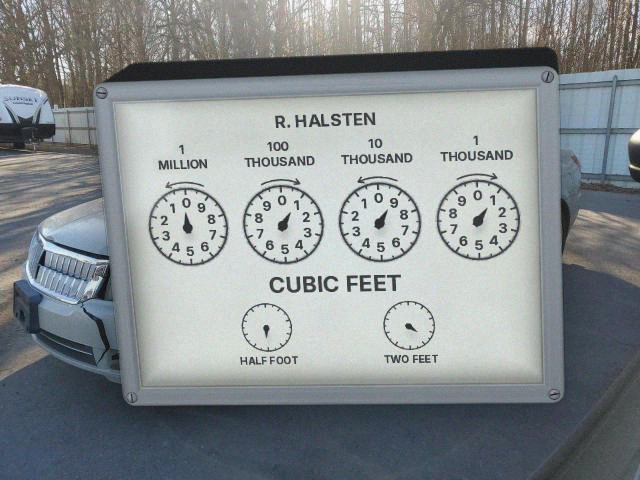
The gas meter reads 9100 ft³
